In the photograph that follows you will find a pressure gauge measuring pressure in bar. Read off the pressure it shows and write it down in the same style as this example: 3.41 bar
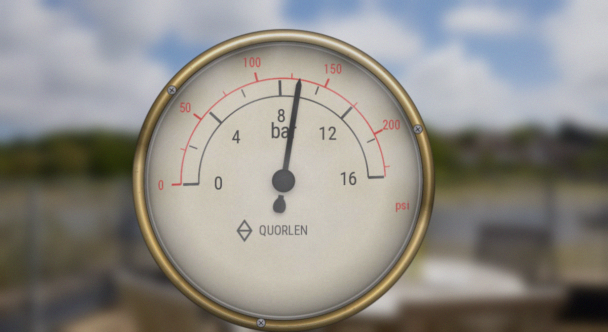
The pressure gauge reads 9 bar
